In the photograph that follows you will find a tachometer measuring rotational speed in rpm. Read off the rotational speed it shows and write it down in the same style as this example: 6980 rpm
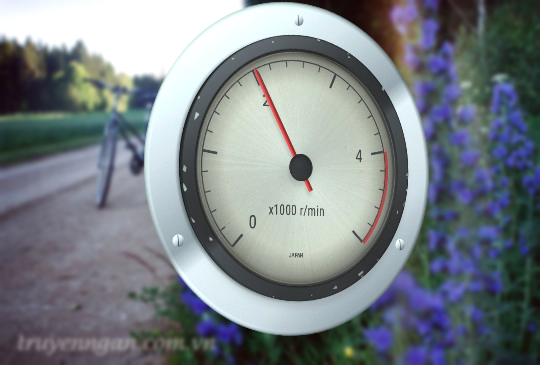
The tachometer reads 2000 rpm
